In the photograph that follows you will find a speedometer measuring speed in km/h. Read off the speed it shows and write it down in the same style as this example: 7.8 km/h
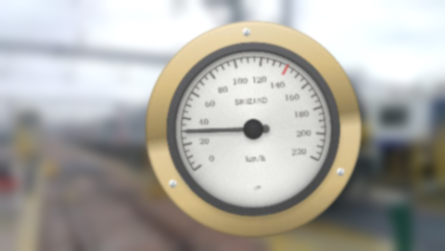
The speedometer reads 30 km/h
